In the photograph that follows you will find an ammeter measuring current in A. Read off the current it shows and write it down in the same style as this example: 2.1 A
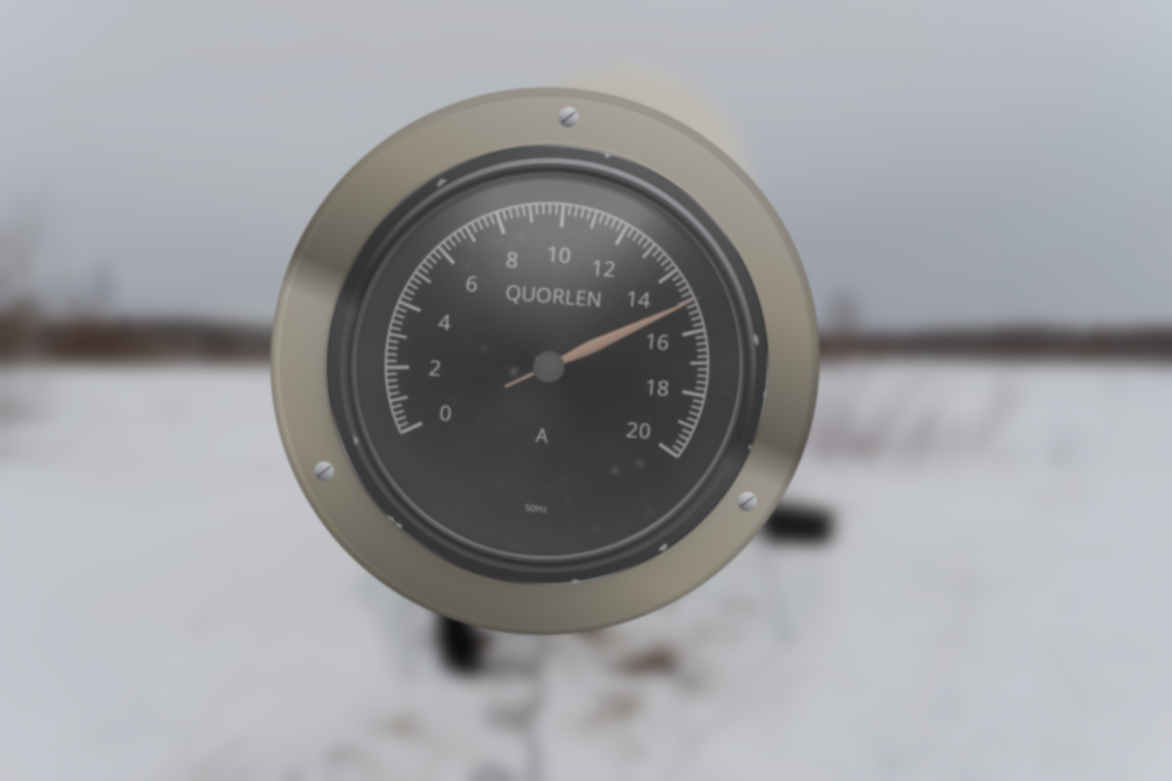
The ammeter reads 15 A
